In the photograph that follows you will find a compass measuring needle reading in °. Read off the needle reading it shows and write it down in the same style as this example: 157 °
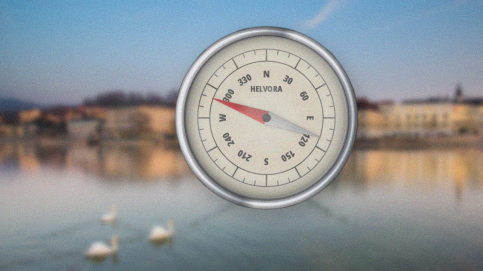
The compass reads 290 °
